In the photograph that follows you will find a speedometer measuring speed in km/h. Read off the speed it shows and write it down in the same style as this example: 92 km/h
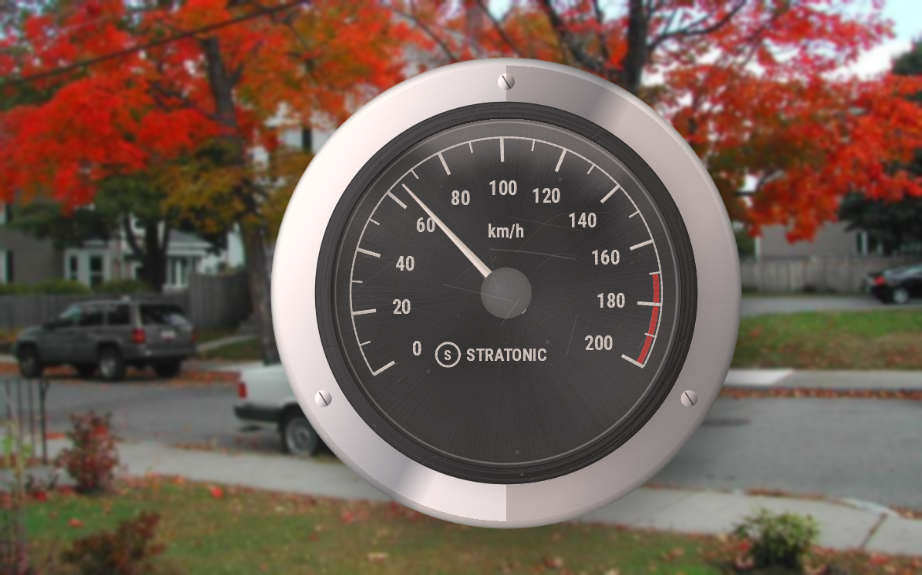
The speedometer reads 65 km/h
